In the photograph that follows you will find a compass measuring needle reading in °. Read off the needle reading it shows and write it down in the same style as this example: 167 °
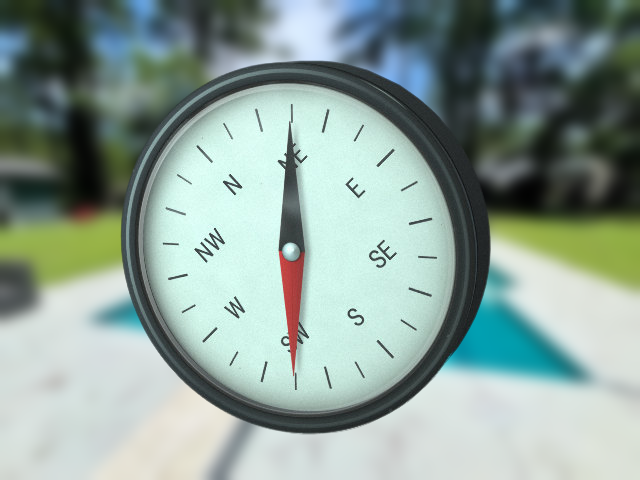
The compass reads 225 °
